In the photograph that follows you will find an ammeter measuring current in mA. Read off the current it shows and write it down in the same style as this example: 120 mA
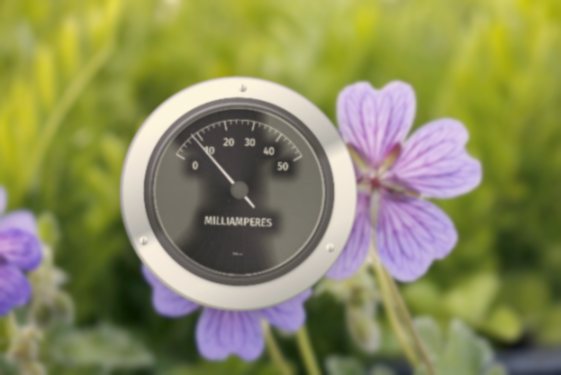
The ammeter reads 8 mA
